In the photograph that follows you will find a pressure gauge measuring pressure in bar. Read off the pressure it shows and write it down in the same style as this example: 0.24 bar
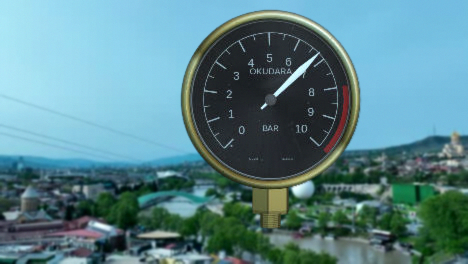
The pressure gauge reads 6.75 bar
